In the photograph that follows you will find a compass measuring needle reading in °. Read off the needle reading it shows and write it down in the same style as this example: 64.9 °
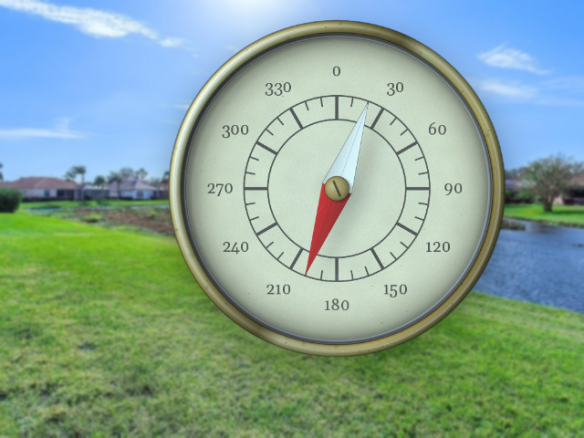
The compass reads 200 °
